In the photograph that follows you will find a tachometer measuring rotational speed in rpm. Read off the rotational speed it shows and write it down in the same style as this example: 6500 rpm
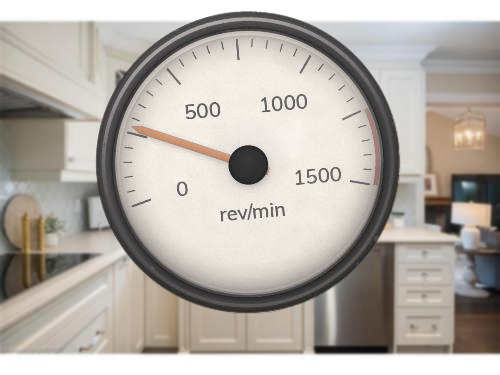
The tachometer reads 275 rpm
